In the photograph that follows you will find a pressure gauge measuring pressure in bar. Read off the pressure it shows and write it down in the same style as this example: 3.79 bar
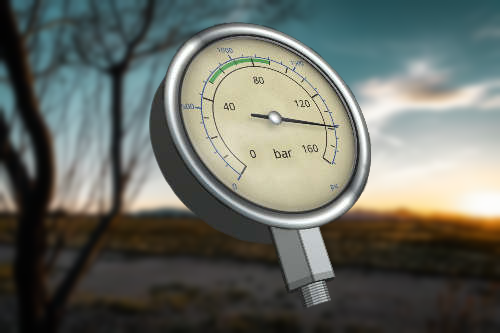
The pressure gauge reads 140 bar
